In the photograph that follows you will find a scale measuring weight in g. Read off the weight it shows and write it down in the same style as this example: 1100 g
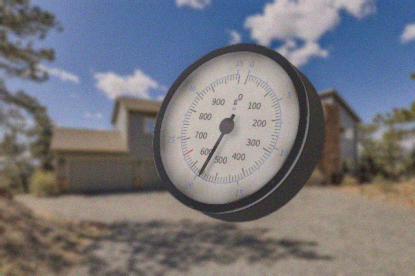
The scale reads 550 g
